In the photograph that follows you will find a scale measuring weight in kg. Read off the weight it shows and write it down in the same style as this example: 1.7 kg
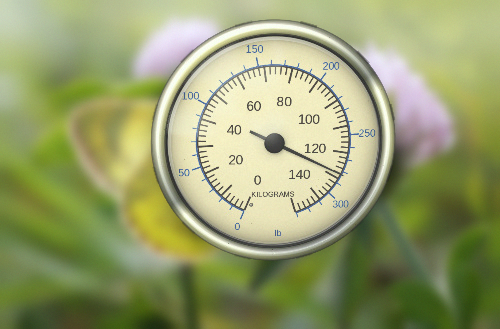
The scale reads 128 kg
